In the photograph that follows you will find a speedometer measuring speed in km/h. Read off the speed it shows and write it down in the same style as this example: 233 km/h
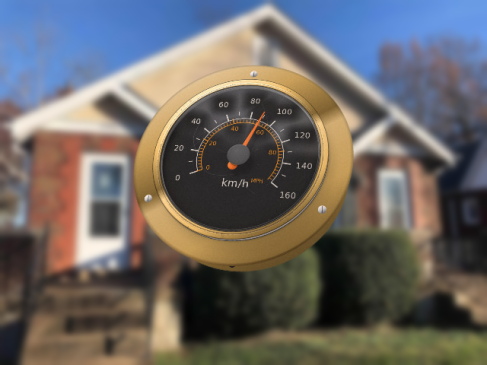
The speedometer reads 90 km/h
